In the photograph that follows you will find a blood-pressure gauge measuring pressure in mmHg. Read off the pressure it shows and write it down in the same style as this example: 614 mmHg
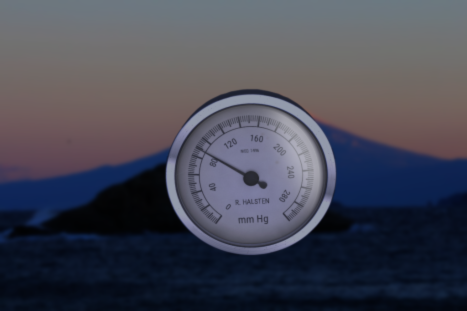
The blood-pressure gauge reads 90 mmHg
